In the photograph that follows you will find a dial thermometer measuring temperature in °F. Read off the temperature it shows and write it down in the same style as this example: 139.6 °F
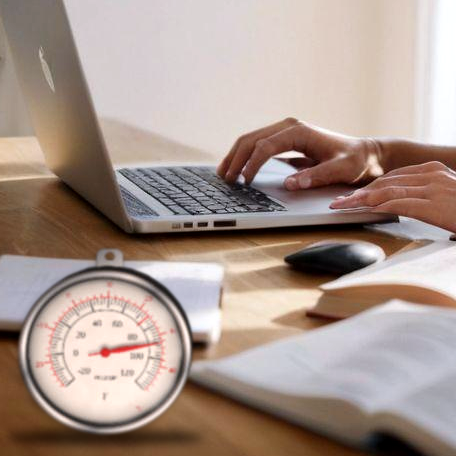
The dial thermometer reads 90 °F
